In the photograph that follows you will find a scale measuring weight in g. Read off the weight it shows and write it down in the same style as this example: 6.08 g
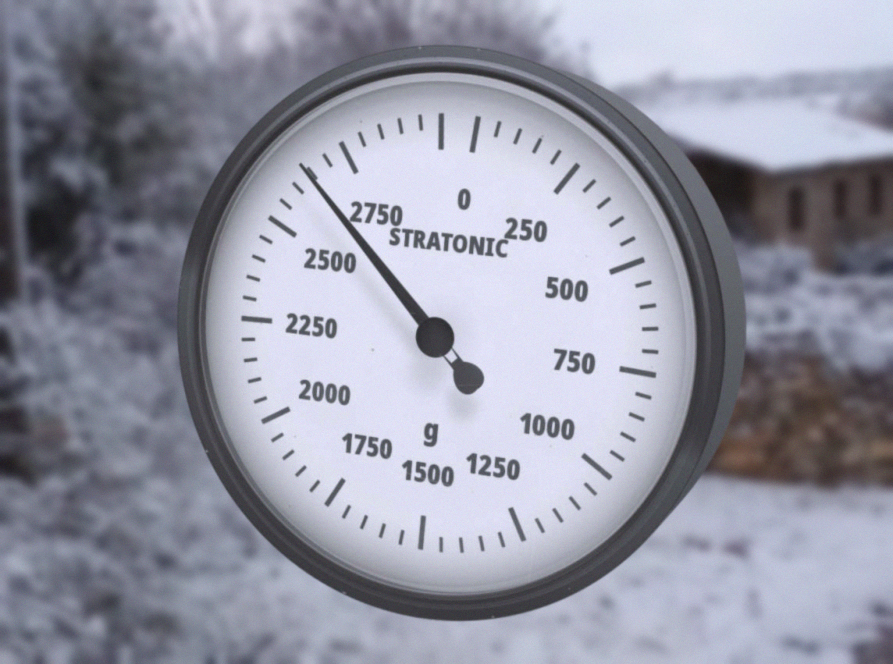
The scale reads 2650 g
